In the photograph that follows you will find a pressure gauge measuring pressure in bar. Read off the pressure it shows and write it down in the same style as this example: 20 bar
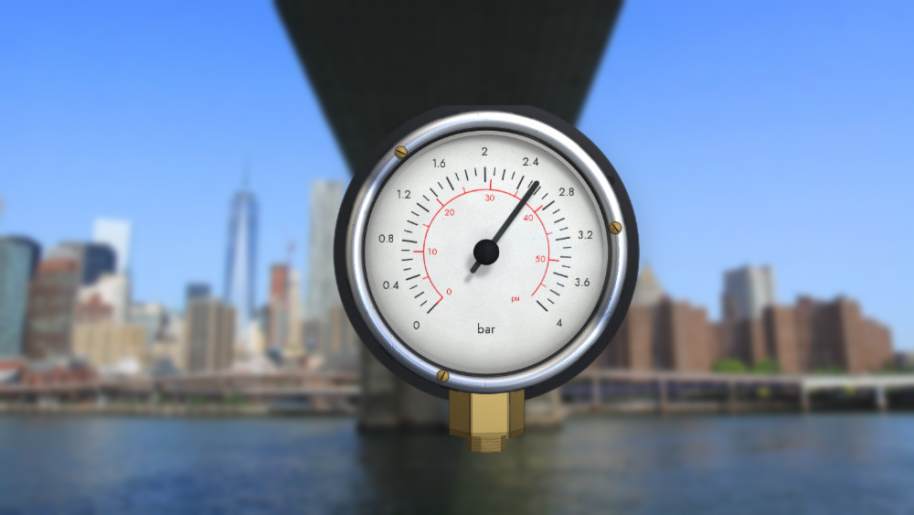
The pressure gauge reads 2.55 bar
